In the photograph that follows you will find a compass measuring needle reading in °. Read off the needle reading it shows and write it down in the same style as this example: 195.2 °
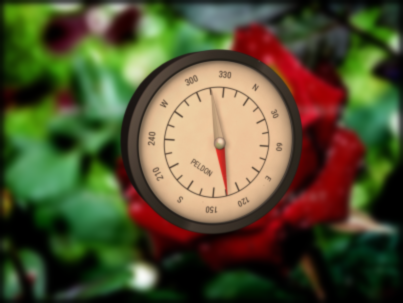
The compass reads 135 °
